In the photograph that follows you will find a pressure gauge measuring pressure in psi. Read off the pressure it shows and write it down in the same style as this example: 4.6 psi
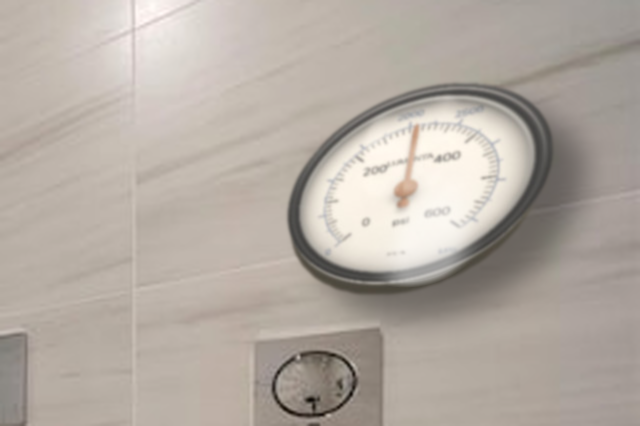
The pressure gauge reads 300 psi
